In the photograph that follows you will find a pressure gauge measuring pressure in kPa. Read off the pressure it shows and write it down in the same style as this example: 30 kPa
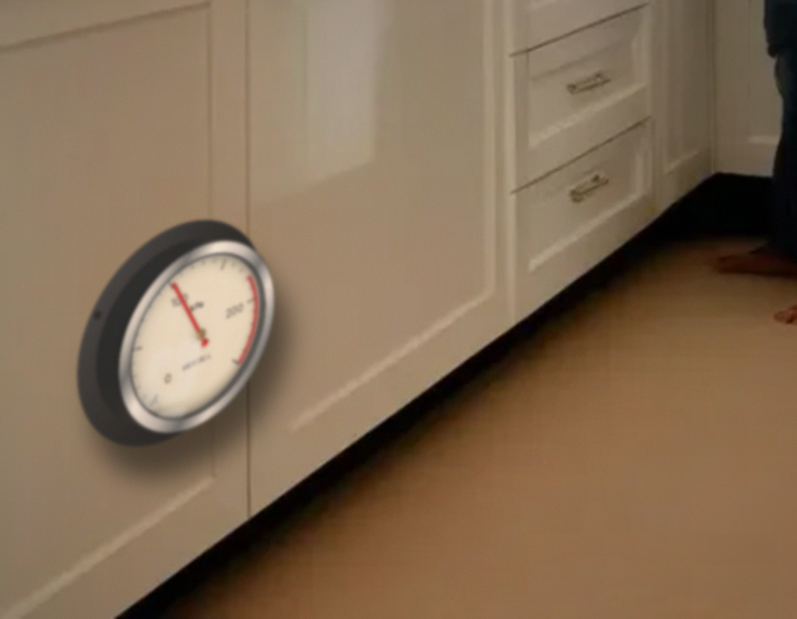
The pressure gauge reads 100 kPa
